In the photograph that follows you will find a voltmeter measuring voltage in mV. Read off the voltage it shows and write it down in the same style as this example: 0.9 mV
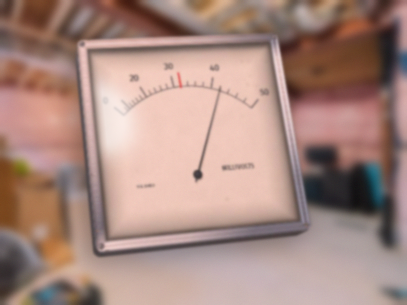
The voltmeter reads 42 mV
